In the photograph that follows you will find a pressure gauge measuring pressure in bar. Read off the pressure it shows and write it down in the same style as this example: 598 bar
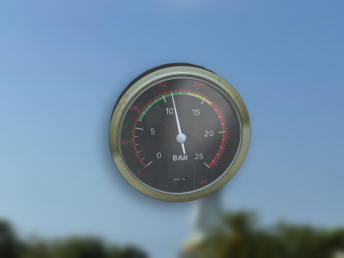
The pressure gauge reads 11 bar
